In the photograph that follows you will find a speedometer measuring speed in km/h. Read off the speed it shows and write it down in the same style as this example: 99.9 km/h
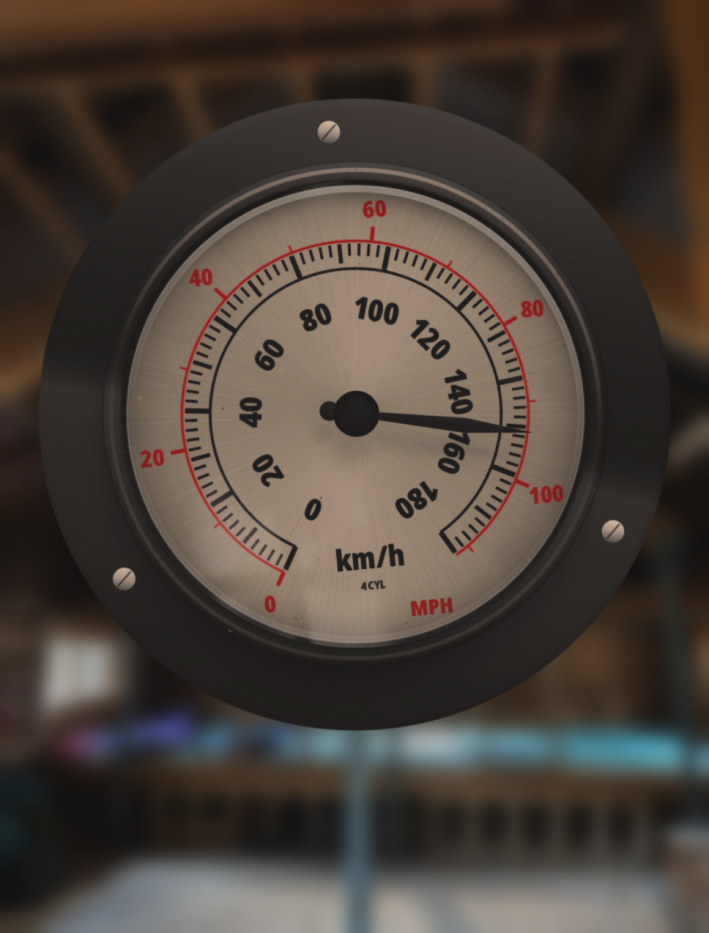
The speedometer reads 151 km/h
